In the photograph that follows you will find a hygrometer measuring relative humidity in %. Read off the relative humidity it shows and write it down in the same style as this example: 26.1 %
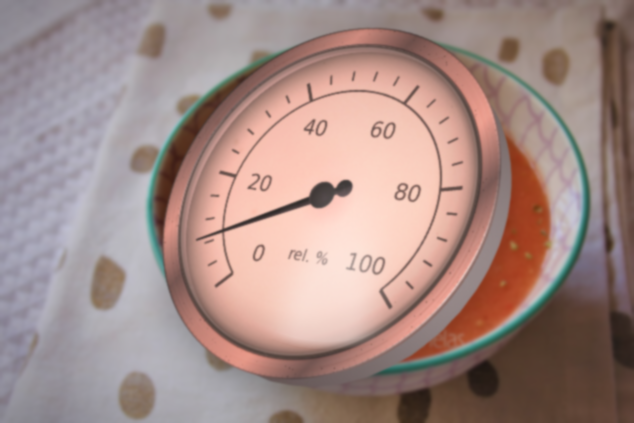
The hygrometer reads 8 %
